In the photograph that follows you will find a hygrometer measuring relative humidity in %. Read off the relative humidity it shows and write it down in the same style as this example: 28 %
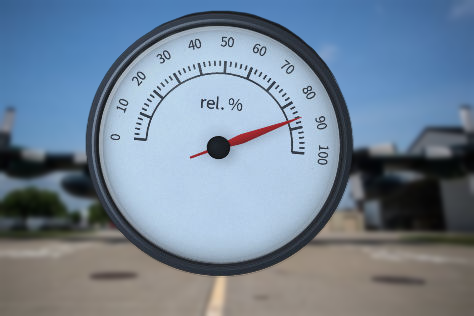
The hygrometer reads 86 %
